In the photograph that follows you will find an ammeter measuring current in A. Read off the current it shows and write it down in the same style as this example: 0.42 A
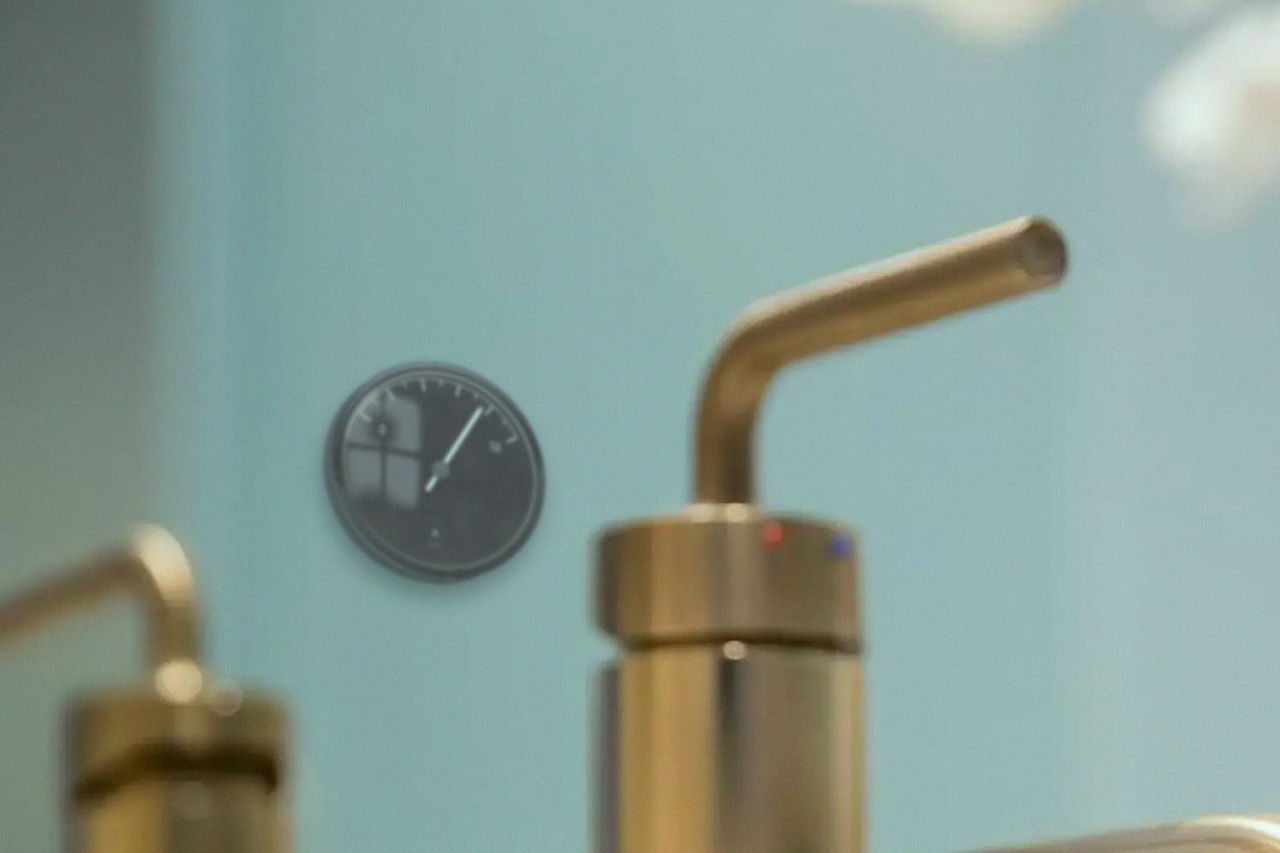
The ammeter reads 7.5 A
